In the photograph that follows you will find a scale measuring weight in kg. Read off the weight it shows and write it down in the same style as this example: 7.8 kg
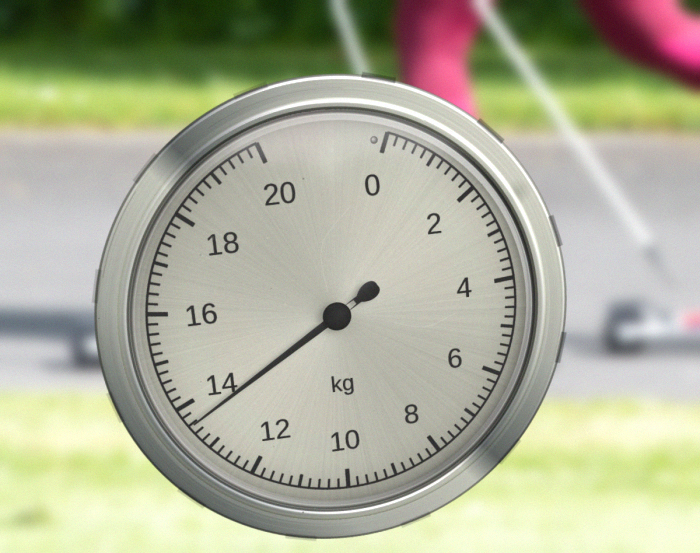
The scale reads 13.6 kg
